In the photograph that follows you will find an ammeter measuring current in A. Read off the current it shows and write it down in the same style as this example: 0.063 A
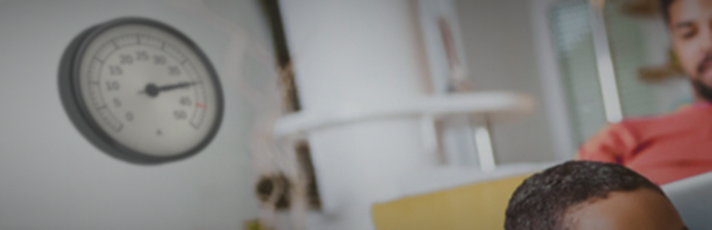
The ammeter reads 40 A
